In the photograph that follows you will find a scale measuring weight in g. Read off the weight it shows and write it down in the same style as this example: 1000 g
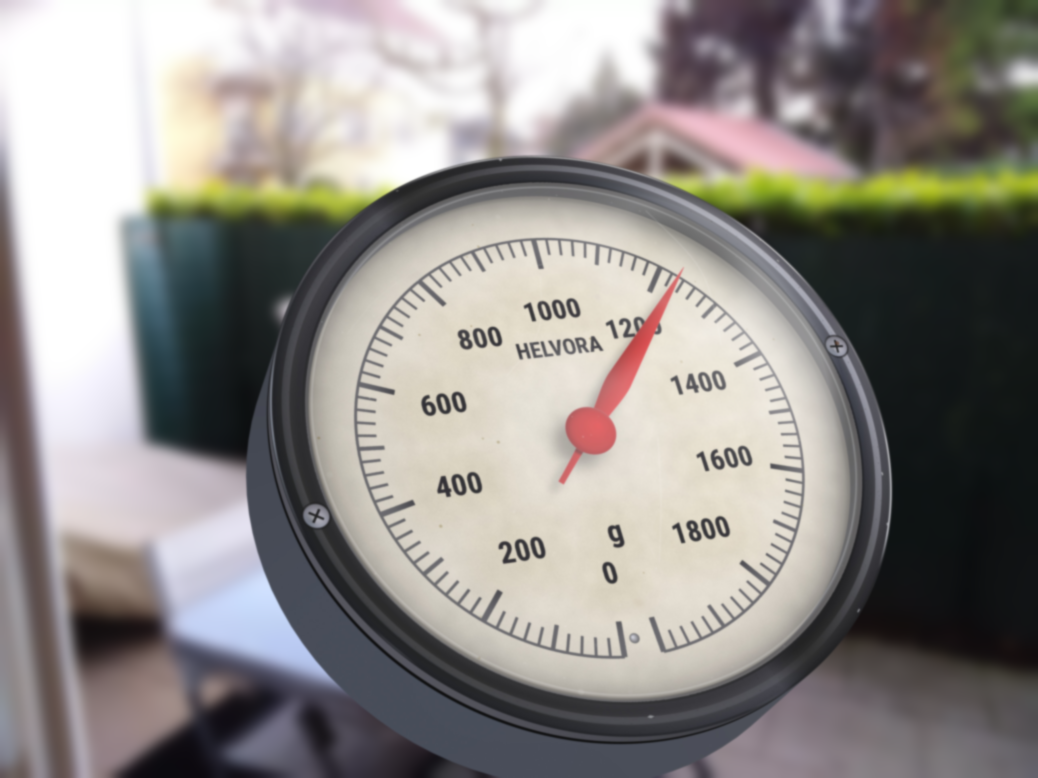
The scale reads 1230 g
